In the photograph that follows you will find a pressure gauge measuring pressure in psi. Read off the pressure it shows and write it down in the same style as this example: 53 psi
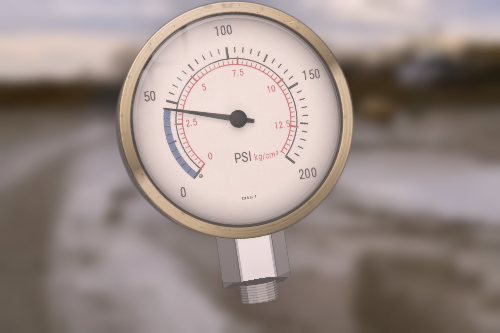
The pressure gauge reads 45 psi
